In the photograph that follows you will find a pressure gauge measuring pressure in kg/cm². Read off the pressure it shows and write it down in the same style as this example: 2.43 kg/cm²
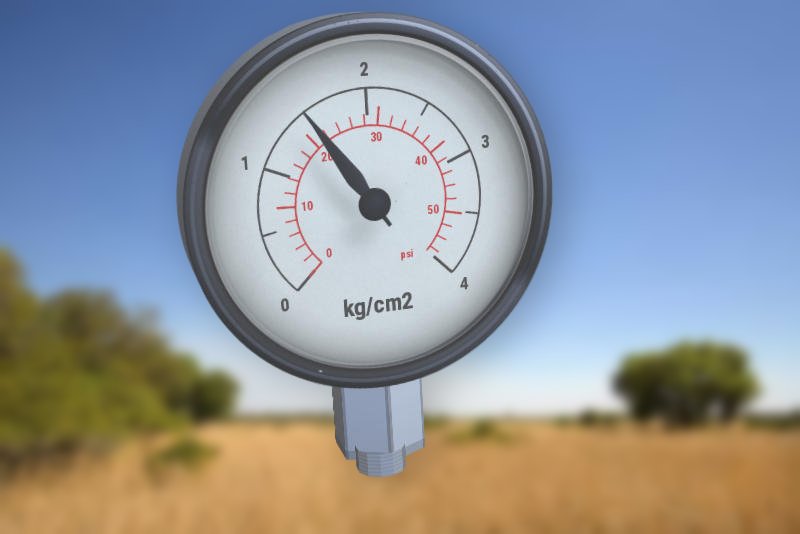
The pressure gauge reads 1.5 kg/cm²
